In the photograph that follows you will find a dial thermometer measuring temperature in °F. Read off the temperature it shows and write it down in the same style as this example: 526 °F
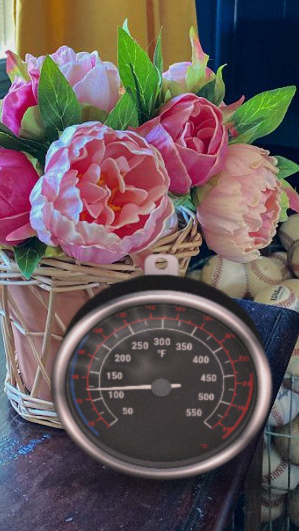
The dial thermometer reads 125 °F
